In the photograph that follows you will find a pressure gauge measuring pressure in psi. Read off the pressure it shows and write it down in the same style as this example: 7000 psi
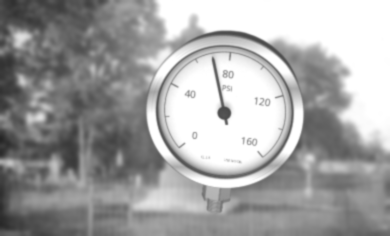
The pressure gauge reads 70 psi
